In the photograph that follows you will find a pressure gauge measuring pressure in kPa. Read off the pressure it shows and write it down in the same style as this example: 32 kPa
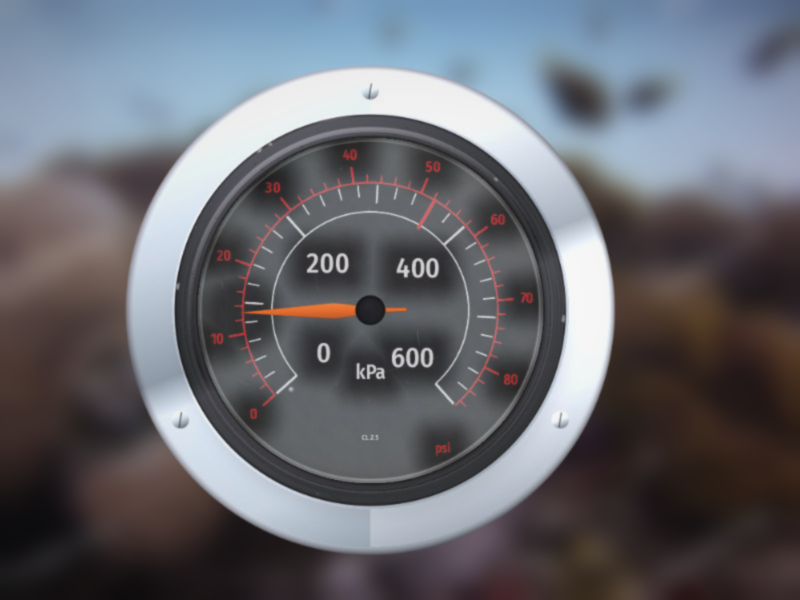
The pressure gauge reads 90 kPa
